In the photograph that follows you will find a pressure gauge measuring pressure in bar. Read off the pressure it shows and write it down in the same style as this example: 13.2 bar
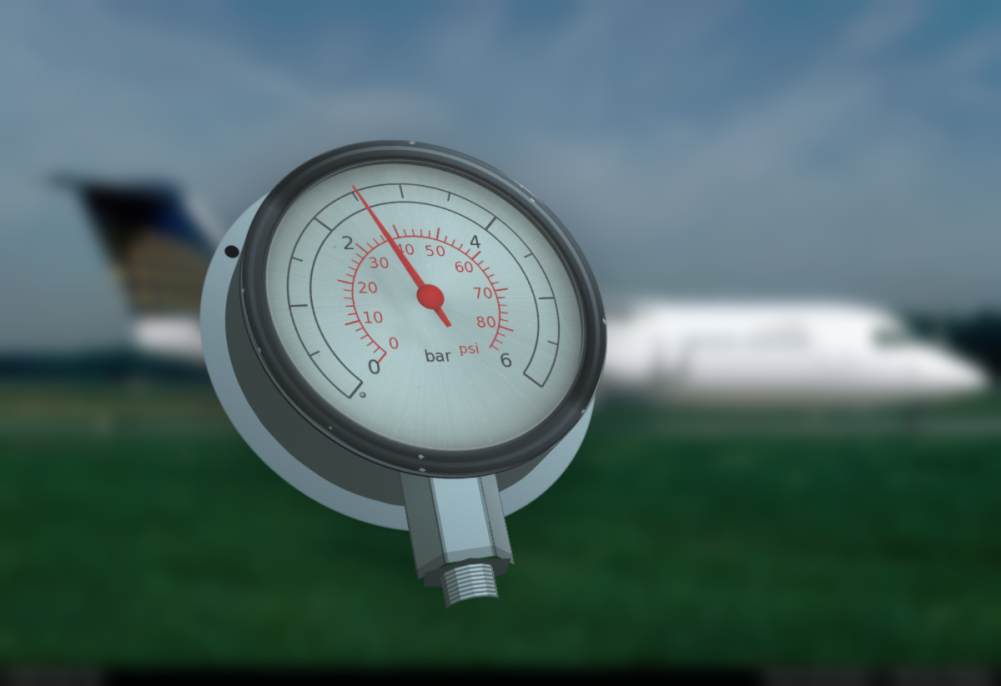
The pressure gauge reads 2.5 bar
